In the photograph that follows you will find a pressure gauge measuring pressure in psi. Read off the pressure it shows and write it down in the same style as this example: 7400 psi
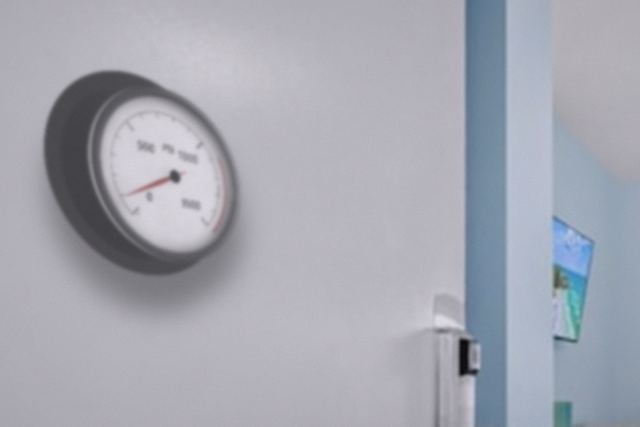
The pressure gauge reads 100 psi
